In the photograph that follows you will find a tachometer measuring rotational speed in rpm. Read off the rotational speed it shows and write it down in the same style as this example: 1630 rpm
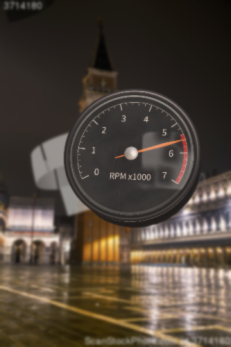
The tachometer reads 5600 rpm
